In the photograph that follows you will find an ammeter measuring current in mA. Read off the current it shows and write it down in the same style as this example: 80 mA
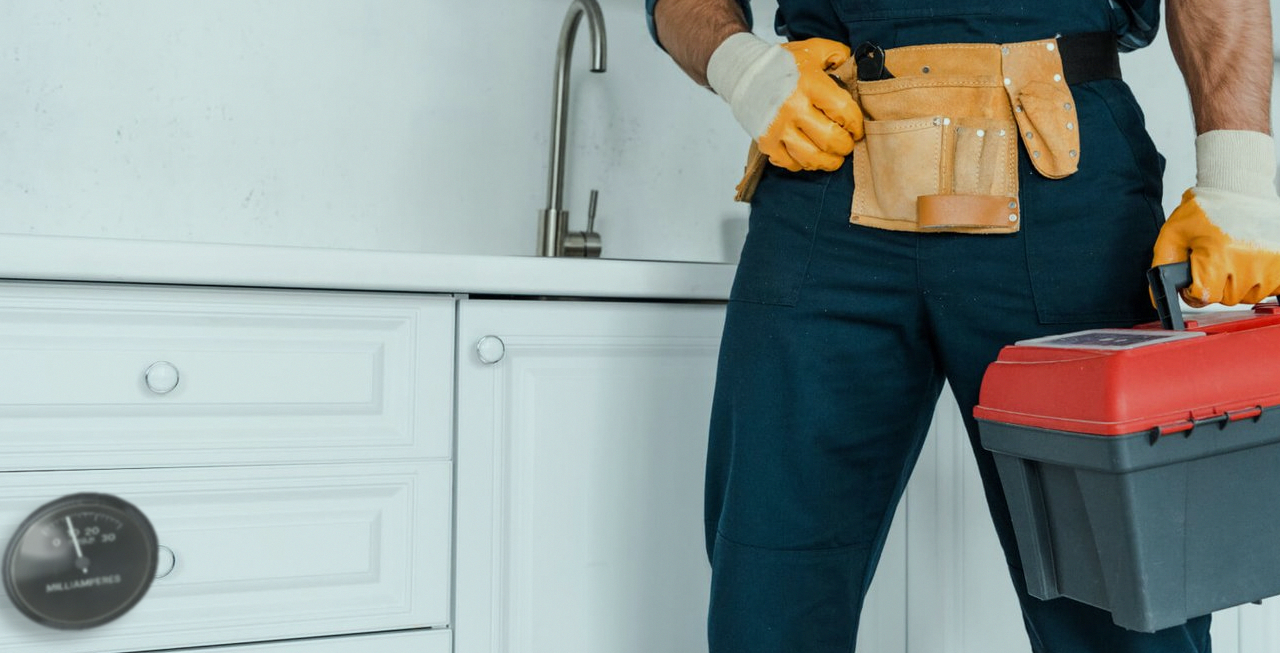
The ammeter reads 10 mA
